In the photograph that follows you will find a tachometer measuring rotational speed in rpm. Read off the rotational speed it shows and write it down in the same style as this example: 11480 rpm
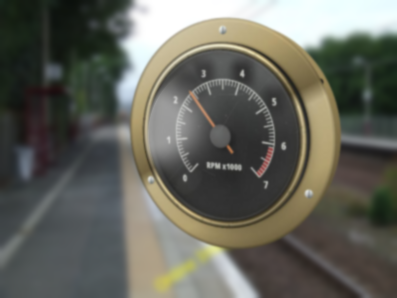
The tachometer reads 2500 rpm
